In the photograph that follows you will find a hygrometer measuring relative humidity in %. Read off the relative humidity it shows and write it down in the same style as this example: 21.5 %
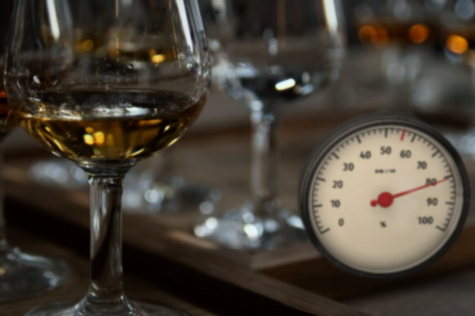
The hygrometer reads 80 %
